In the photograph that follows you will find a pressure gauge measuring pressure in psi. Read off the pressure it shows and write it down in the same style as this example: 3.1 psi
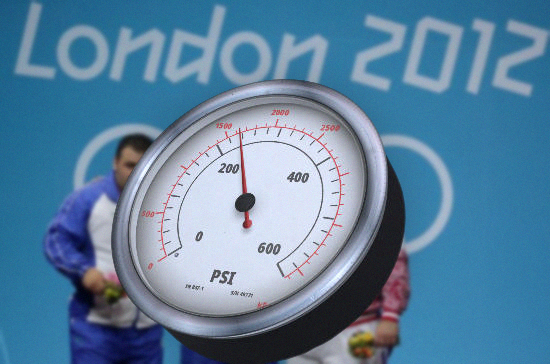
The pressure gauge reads 240 psi
